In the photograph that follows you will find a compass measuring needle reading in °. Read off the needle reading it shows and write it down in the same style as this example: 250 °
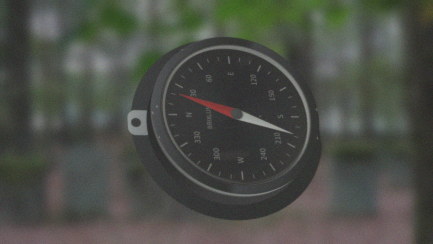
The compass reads 20 °
